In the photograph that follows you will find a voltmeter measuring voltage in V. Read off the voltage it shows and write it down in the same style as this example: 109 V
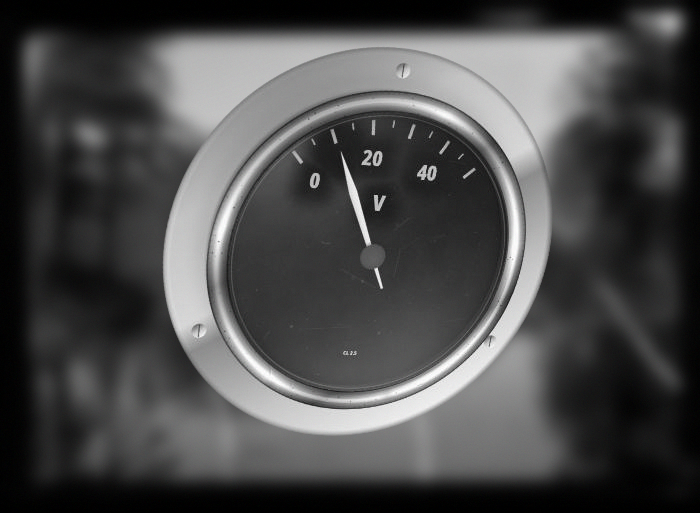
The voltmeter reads 10 V
